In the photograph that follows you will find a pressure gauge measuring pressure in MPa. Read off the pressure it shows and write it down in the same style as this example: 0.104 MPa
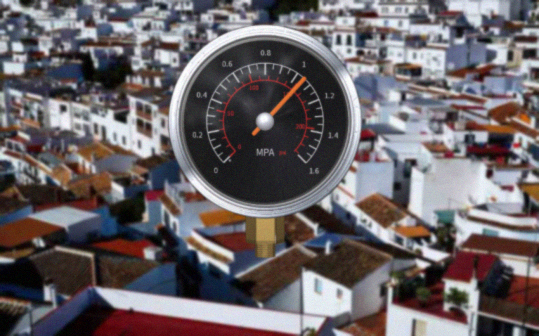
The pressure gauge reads 1.05 MPa
